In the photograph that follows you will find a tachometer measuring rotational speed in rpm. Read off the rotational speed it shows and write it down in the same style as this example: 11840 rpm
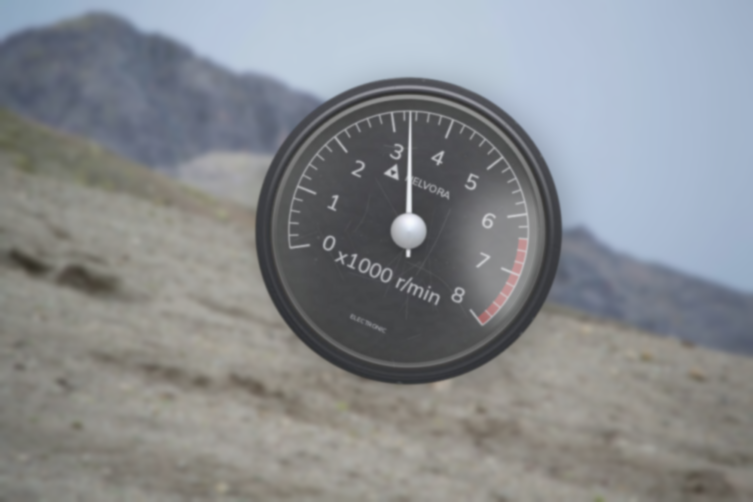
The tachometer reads 3300 rpm
